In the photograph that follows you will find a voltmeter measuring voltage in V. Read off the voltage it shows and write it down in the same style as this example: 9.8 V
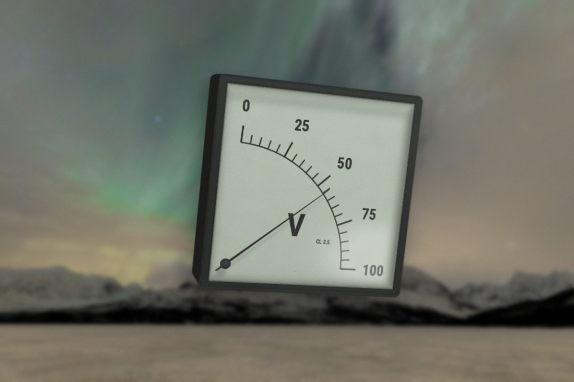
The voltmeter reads 55 V
